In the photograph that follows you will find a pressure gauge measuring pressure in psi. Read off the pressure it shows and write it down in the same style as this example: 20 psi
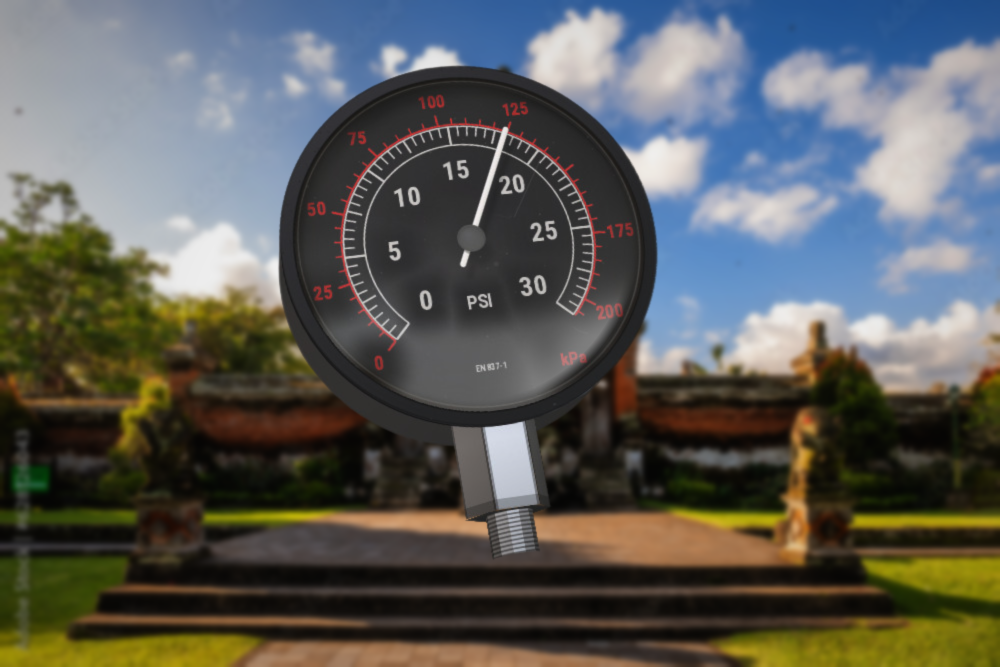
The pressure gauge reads 18 psi
